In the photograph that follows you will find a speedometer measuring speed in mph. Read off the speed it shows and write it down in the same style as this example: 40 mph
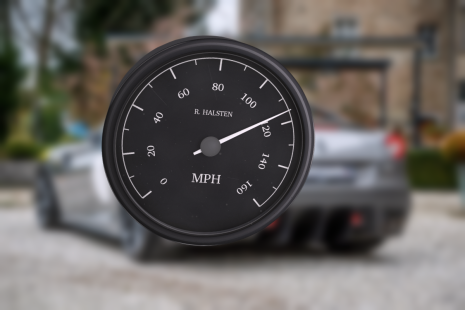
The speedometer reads 115 mph
